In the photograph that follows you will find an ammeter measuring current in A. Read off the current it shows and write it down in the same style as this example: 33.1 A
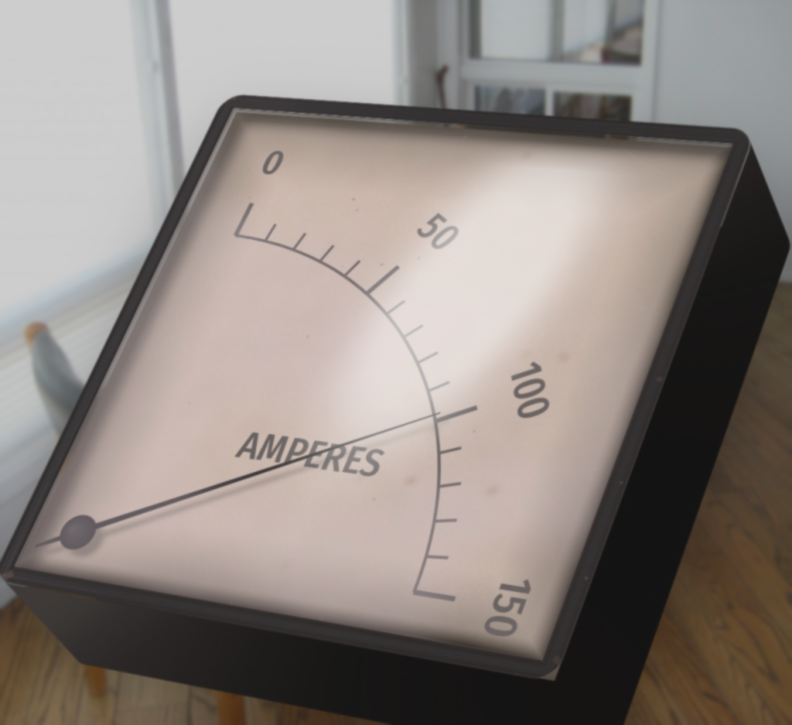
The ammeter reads 100 A
